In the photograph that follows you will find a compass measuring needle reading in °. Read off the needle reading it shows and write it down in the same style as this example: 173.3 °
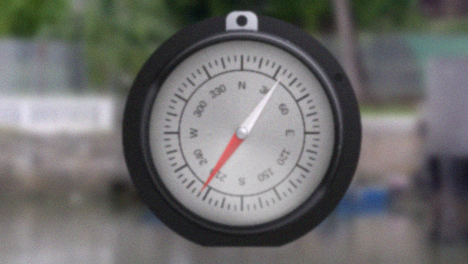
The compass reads 215 °
